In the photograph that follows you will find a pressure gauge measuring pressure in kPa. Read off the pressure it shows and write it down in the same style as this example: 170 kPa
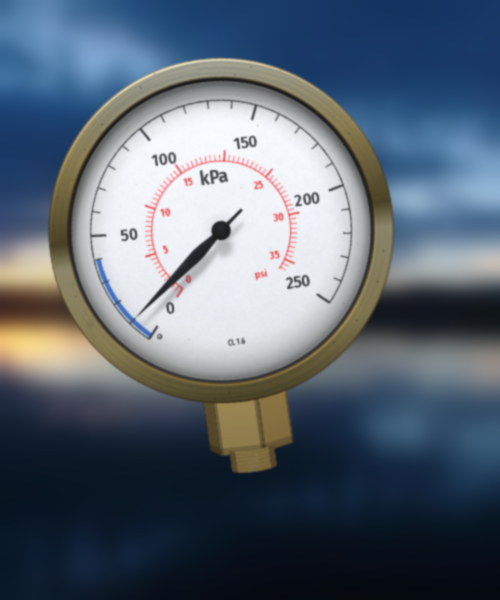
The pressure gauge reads 10 kPa
